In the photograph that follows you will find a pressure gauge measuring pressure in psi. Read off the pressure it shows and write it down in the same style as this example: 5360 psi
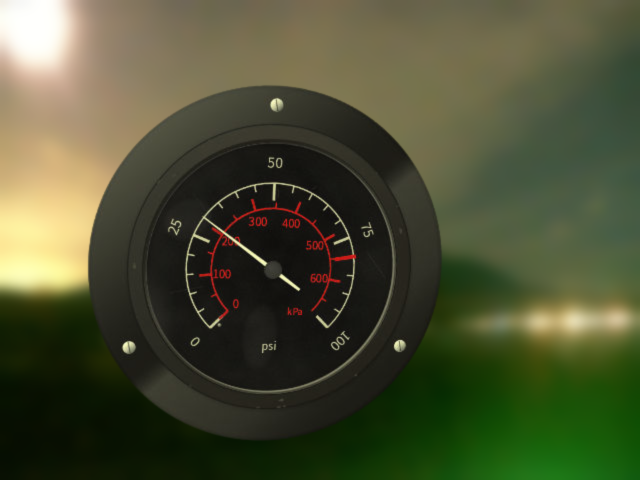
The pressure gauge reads 30 psi
